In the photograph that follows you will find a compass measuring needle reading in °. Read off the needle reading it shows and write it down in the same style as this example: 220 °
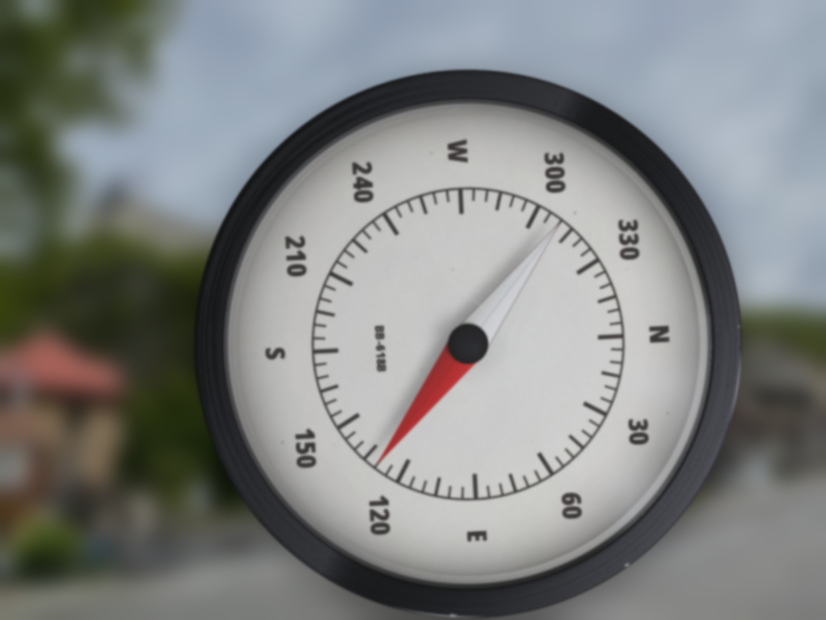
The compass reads 130 °
